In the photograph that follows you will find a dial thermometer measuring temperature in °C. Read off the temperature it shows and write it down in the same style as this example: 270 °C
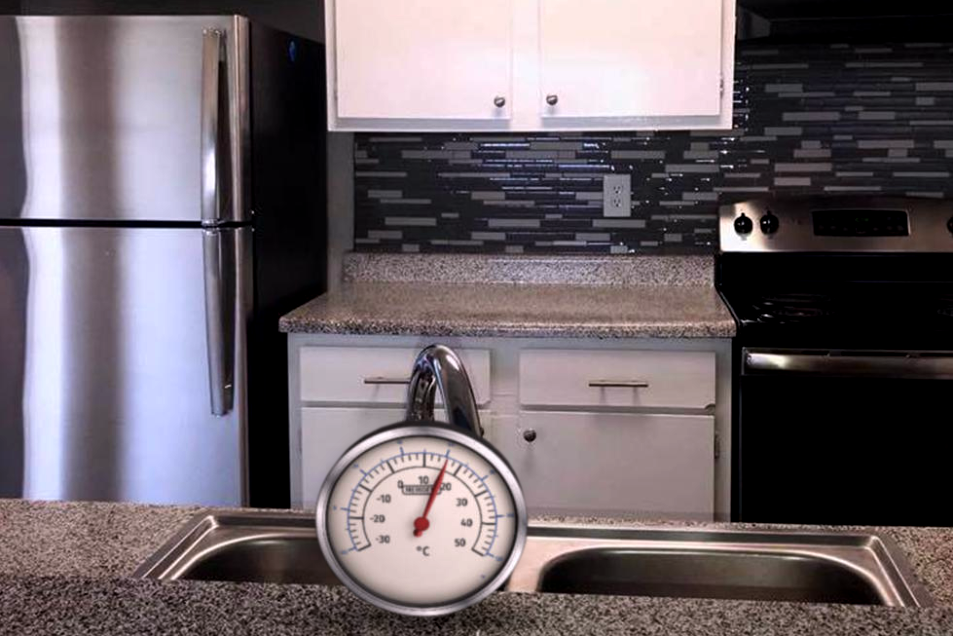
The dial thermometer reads 16 °C
